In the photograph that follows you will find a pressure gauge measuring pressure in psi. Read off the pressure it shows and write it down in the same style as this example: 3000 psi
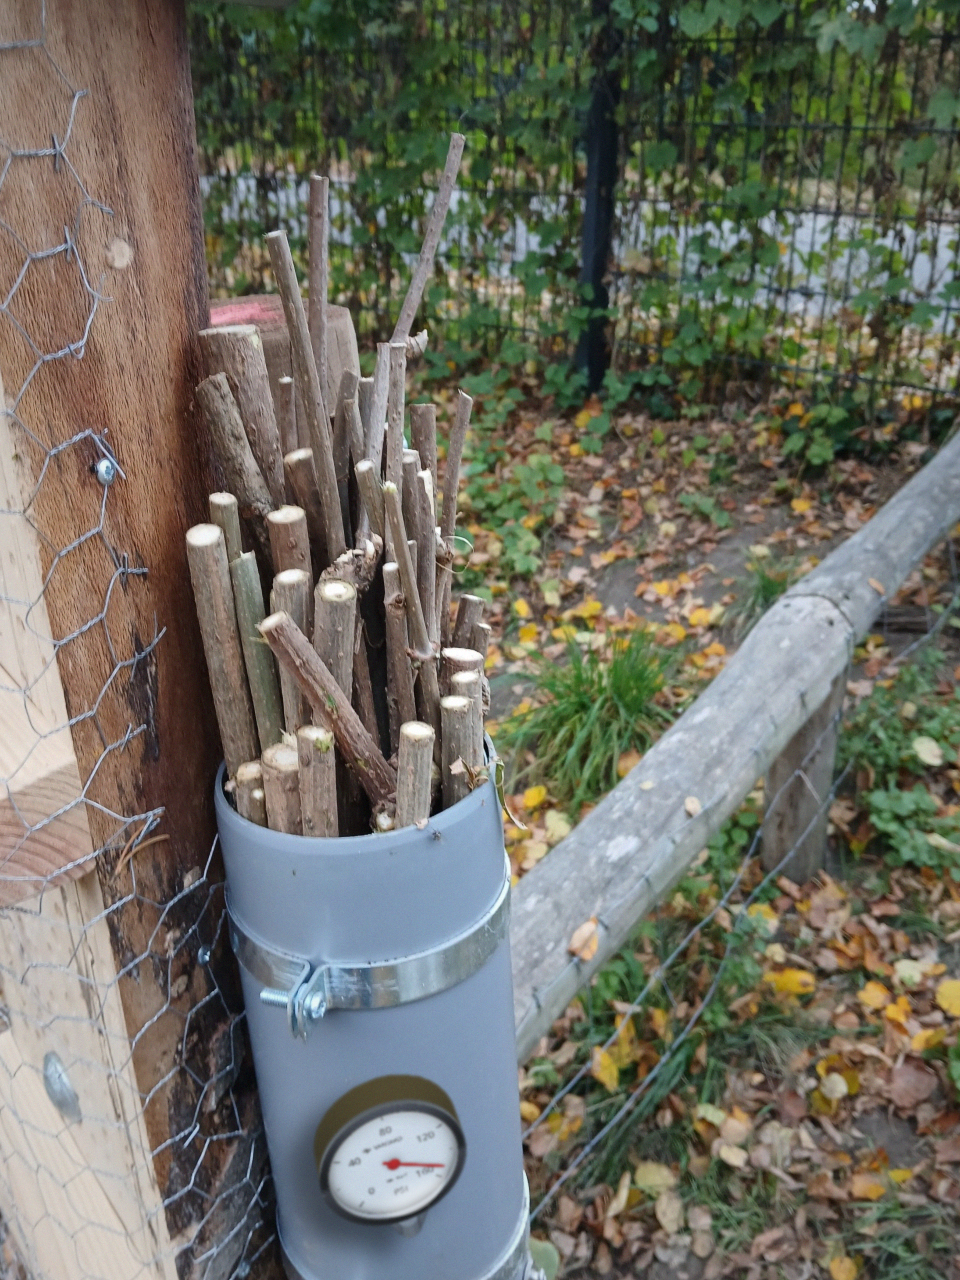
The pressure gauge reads 150 psi
